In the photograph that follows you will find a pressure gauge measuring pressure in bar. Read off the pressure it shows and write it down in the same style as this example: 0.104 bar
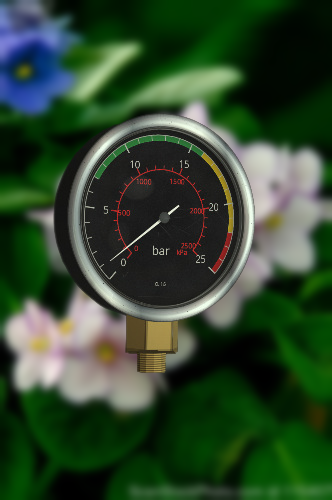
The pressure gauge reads 1 bar
